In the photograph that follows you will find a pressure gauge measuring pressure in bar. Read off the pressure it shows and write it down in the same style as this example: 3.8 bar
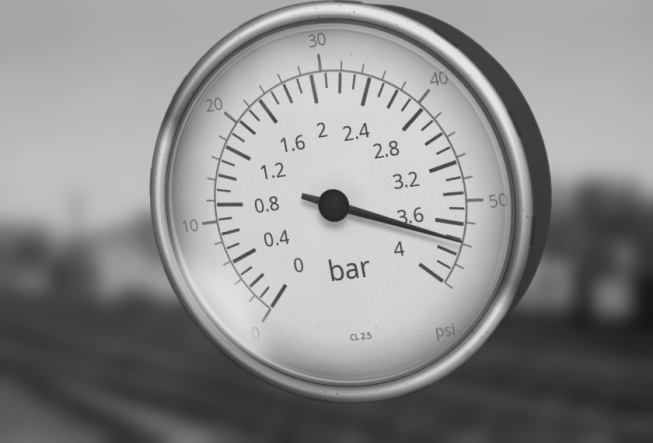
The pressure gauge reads 3.7 bar
